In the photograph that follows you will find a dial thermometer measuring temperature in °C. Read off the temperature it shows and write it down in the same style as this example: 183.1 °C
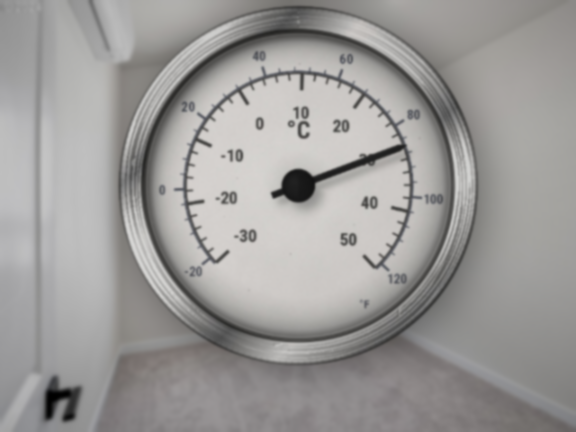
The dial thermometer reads 30 °C
